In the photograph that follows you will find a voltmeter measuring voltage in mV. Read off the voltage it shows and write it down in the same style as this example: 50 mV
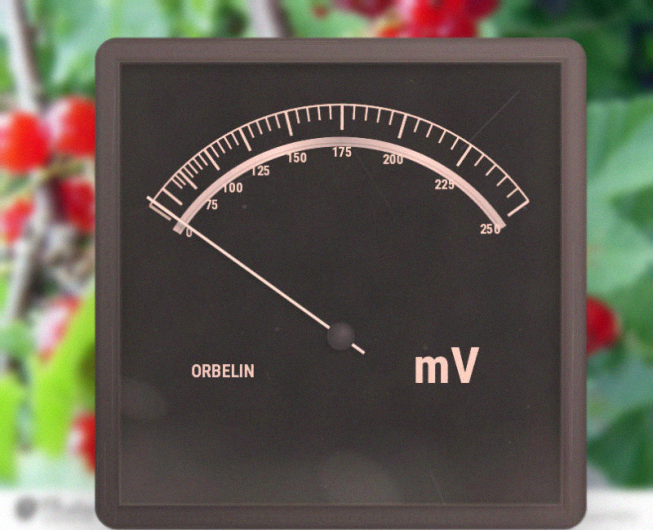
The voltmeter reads 25 mV
